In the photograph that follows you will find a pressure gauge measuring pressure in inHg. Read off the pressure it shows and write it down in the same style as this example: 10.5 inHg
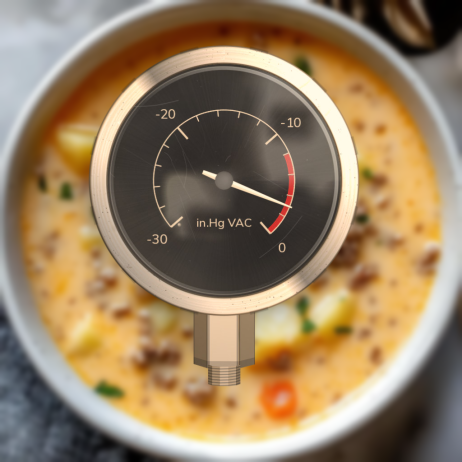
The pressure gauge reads -3 inHg
